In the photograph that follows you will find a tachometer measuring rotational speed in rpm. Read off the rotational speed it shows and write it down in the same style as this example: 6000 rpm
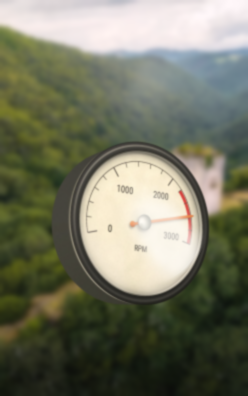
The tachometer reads 2600 rpm
